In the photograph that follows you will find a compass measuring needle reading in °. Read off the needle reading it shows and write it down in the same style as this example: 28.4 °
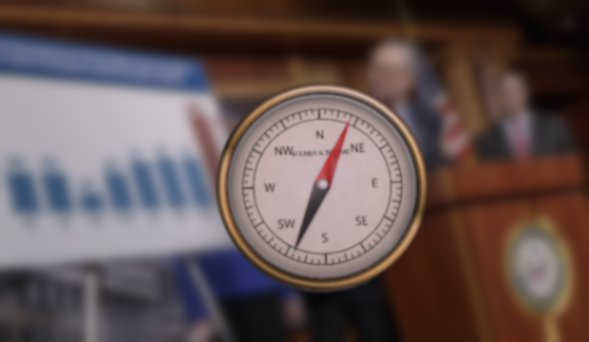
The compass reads 25 °
